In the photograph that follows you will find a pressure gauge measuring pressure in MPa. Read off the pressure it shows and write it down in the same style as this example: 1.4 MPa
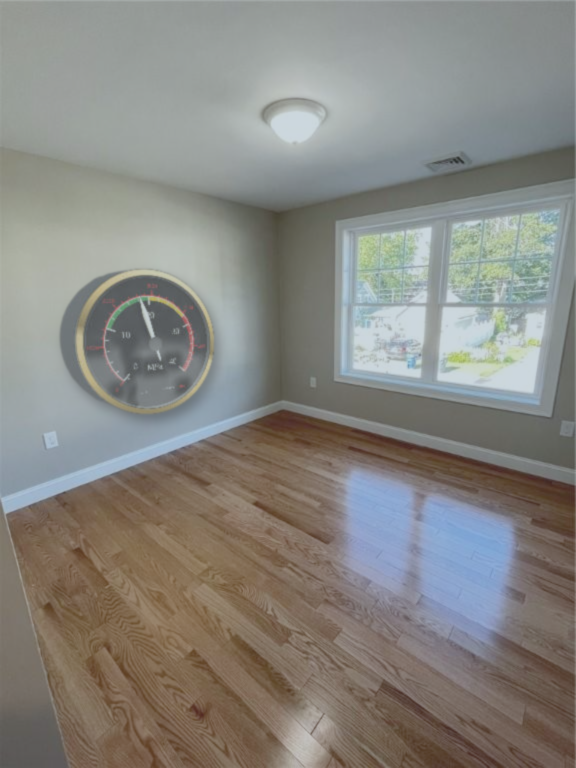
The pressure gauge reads 18 MPa
